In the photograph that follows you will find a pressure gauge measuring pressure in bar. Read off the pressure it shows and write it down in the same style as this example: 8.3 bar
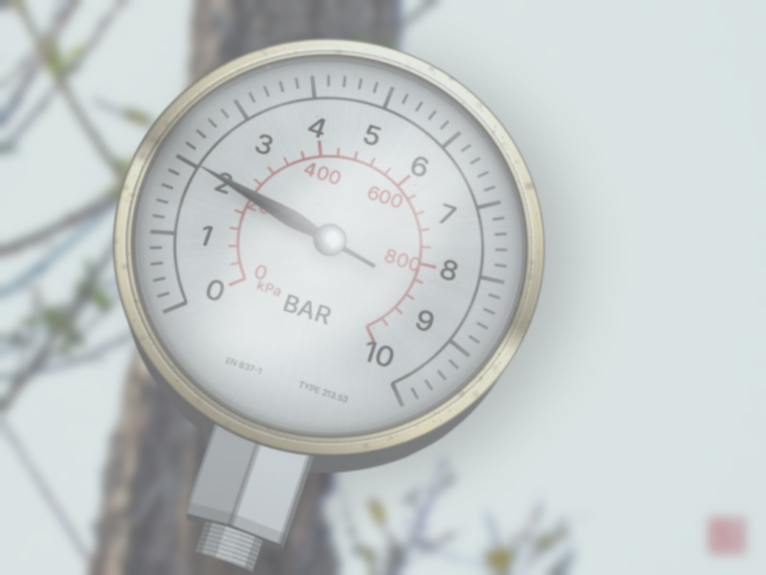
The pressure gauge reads 2 bar
